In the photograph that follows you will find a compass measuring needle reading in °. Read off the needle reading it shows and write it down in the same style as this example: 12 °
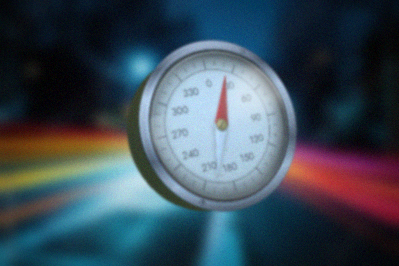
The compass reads 20 °
